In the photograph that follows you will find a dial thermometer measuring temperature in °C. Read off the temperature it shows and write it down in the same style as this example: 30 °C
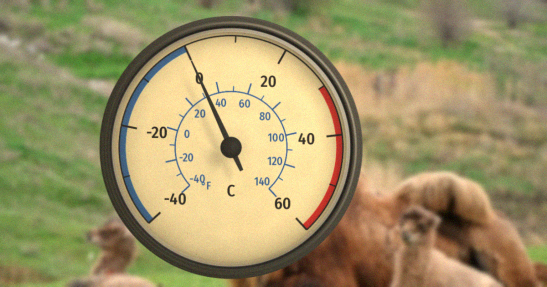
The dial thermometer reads 0 °C
